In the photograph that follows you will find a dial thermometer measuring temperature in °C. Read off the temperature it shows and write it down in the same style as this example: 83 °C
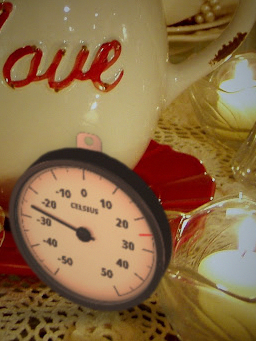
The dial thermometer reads -25 °C
